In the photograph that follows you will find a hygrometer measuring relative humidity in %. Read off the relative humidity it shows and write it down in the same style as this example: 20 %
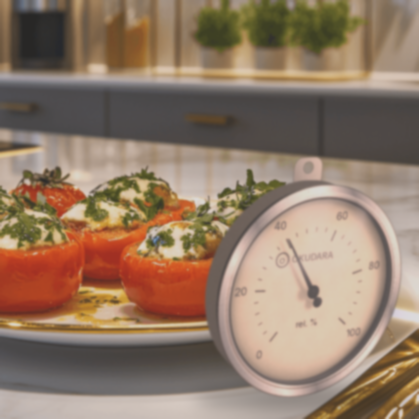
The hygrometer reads 40 %
